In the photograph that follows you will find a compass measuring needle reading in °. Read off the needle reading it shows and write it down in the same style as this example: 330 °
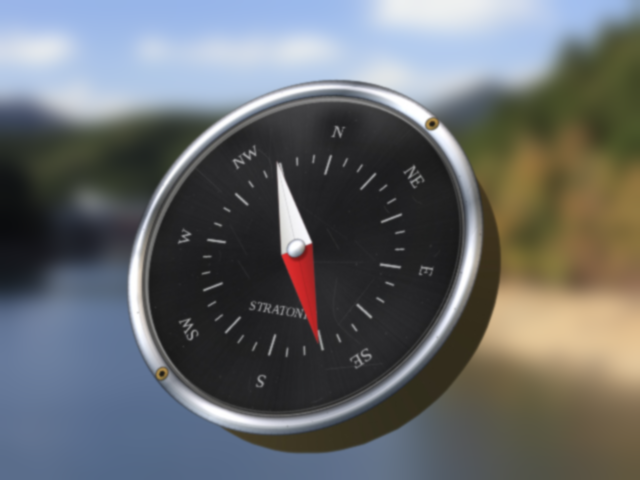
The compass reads 150 °
